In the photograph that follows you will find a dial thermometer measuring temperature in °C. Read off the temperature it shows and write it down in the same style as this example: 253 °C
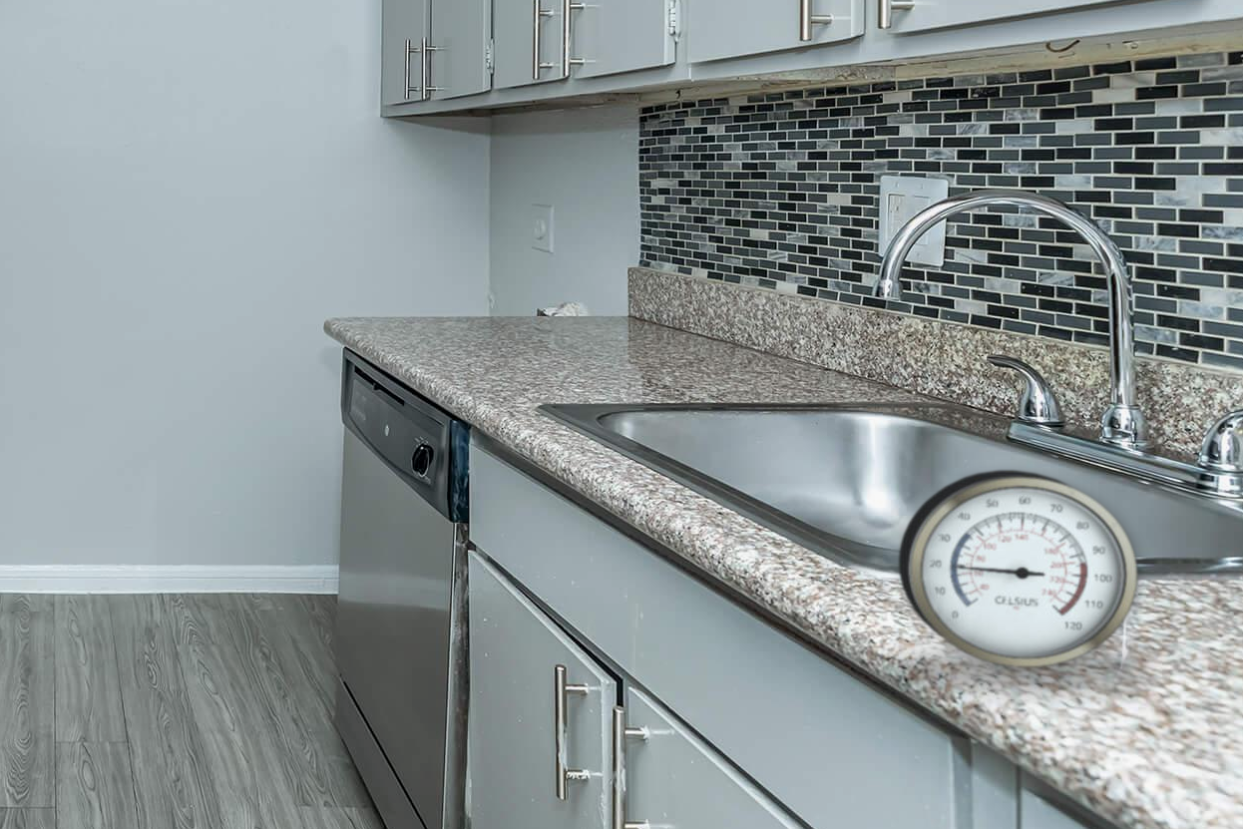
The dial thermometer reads 20 °C
